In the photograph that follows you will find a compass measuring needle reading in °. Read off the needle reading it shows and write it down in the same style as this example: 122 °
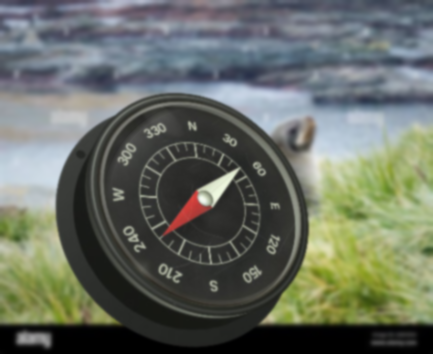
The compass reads 230 °
